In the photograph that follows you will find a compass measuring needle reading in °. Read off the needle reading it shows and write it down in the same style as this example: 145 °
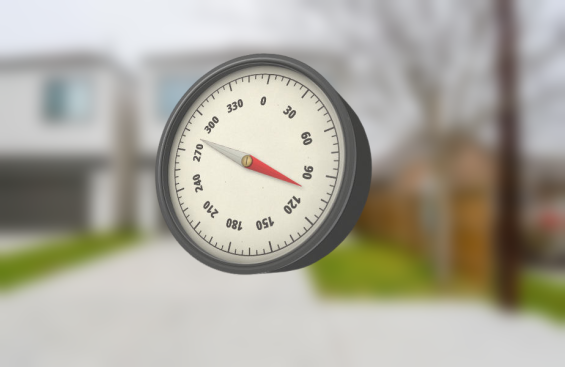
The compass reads 102.5 °
